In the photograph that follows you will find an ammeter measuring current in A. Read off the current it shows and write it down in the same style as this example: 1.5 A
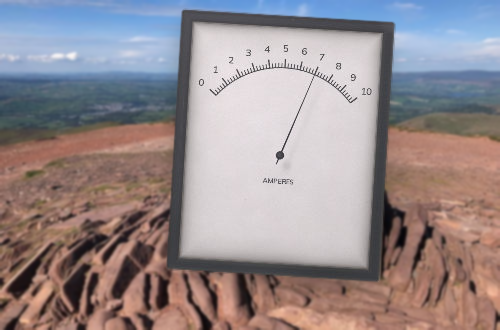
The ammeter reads 7 A
